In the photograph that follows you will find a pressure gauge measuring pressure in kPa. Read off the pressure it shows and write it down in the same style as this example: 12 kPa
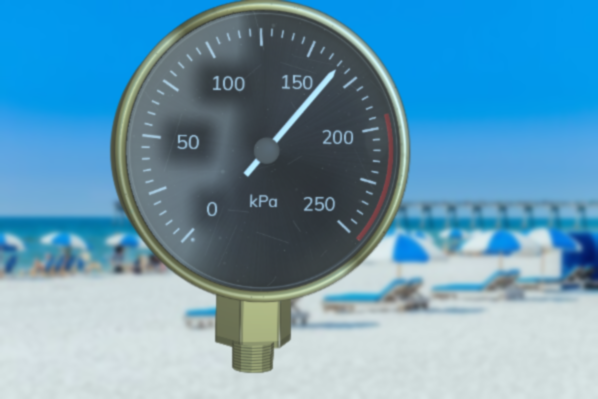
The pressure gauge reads 165 kPa
